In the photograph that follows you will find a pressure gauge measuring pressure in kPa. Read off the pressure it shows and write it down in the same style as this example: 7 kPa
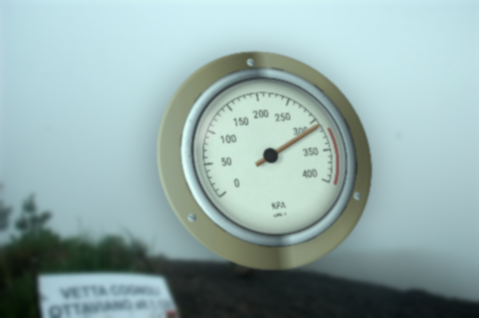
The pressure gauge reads 310 kPa
